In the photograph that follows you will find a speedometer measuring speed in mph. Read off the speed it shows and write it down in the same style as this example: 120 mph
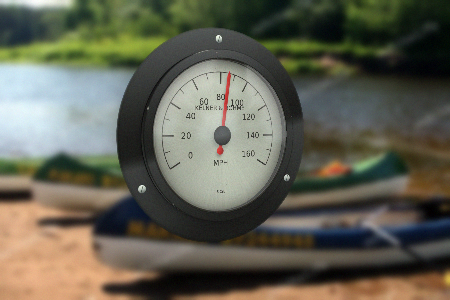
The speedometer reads 85 mph
